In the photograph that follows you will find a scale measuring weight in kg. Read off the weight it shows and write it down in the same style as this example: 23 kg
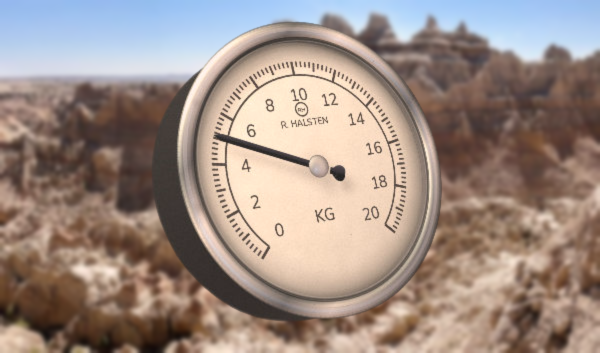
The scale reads 5 kg
